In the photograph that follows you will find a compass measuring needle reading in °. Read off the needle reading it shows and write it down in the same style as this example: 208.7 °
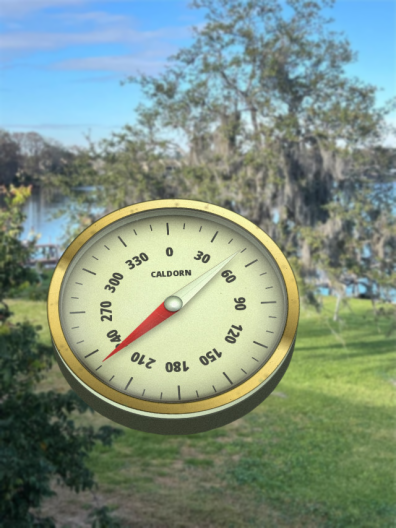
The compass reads 230 °
